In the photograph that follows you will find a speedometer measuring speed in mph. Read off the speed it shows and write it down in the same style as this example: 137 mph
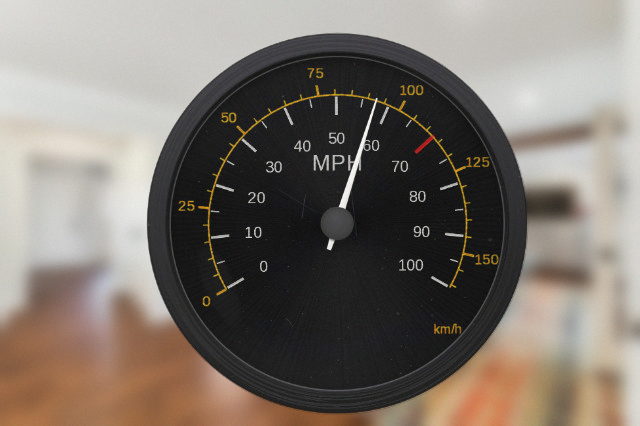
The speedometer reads 57.5 mph
